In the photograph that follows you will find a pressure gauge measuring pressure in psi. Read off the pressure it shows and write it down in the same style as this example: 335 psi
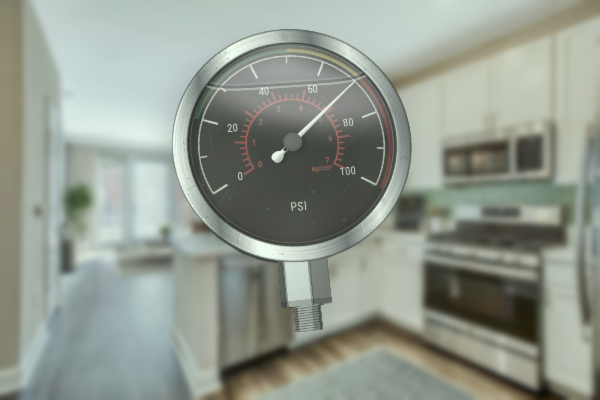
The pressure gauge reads 70 psi
